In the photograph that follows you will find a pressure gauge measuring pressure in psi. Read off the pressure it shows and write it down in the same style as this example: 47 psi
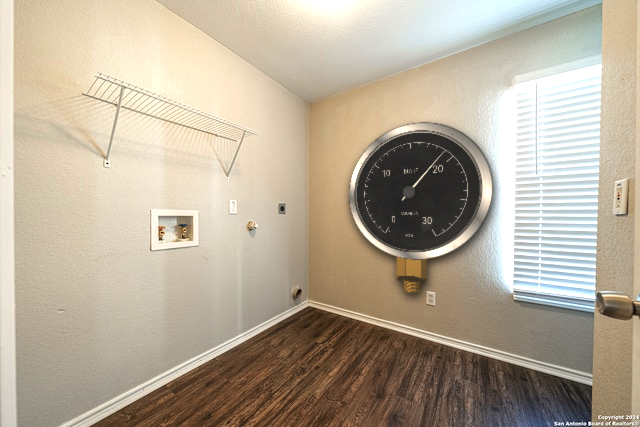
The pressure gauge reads 19 psi
